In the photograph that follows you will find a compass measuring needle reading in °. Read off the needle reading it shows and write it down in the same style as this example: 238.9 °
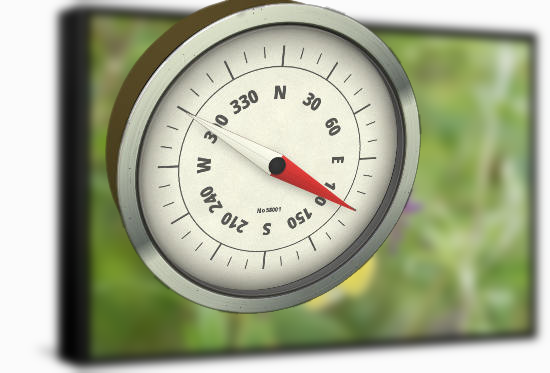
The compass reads 120 °
